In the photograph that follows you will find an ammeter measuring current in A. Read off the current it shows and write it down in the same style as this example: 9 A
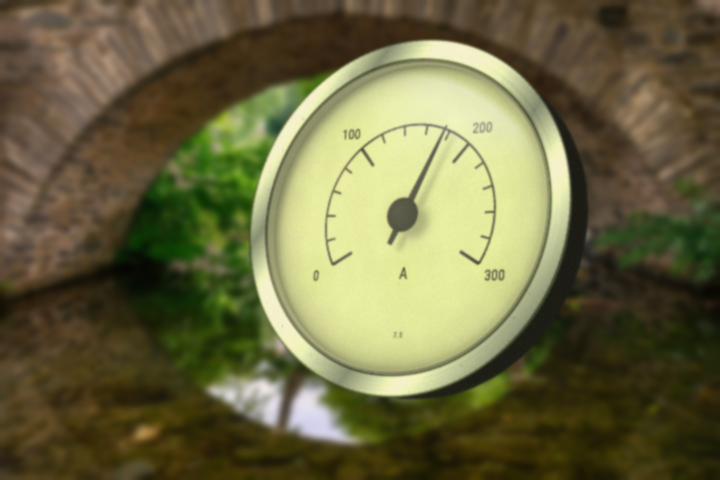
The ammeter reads 180 A
